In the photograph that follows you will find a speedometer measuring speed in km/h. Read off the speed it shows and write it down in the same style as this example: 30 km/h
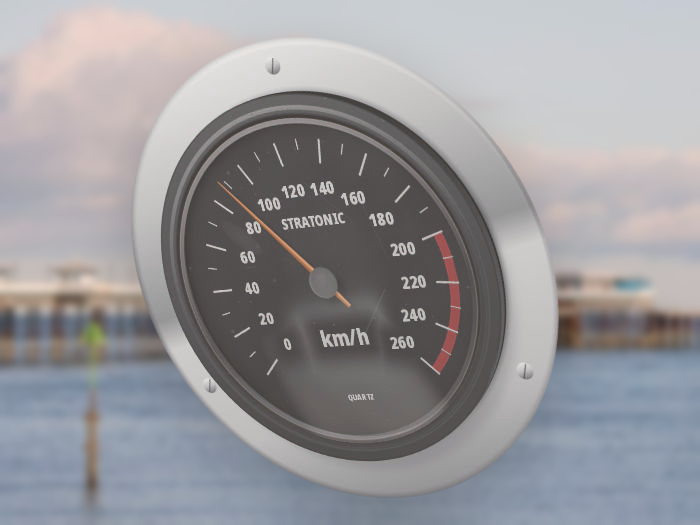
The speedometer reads 90 km/h
